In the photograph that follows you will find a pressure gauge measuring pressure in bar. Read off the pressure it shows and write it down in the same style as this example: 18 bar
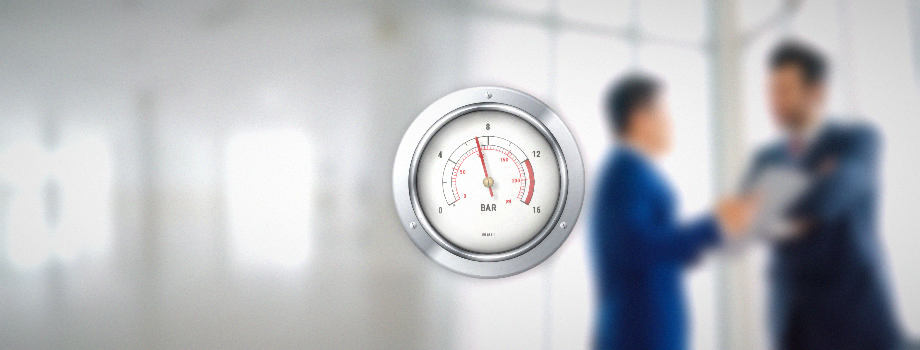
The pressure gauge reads 7 bar
